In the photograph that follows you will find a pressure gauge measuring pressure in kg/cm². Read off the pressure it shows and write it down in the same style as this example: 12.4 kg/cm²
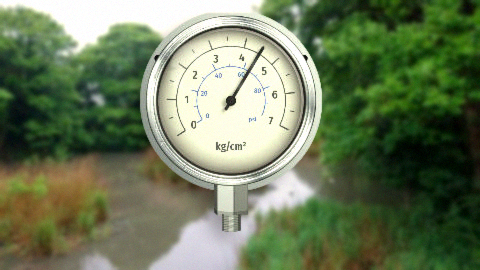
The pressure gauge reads 4.5 kg/cm²
